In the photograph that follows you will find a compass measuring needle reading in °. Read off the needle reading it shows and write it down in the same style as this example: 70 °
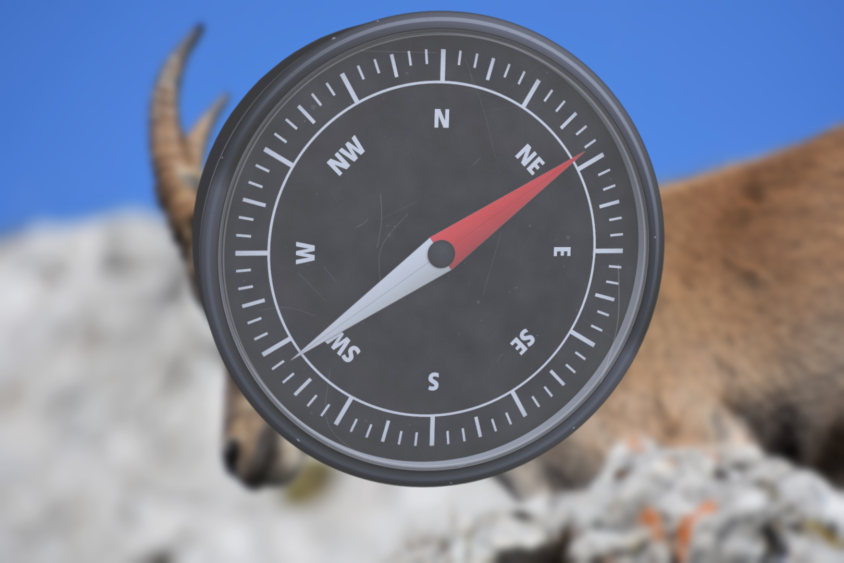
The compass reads 55 °
